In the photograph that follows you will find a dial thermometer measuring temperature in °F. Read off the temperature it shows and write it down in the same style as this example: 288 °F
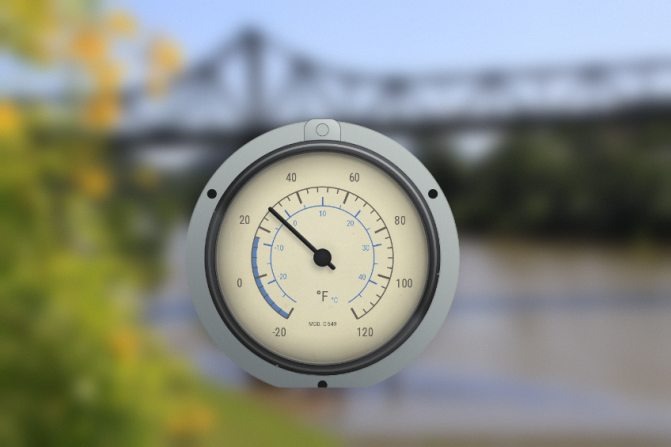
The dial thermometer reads 28 °F
